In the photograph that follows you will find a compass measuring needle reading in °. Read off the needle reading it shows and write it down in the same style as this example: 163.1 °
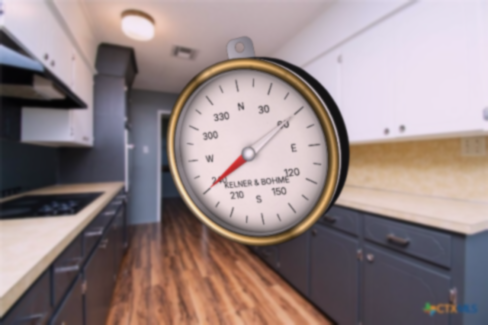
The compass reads 240 °
